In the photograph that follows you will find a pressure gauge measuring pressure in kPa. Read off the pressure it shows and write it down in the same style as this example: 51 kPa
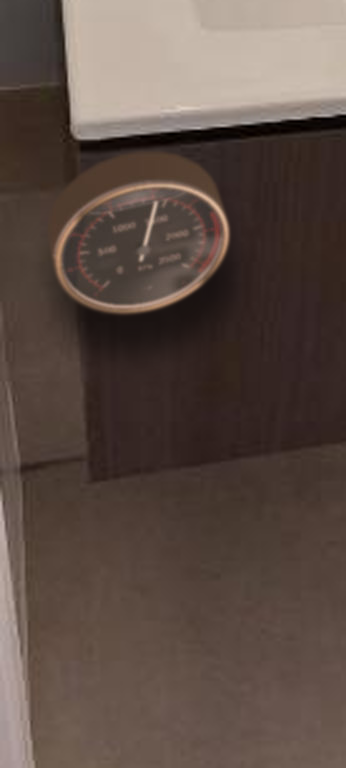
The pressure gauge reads 1400 kPa
